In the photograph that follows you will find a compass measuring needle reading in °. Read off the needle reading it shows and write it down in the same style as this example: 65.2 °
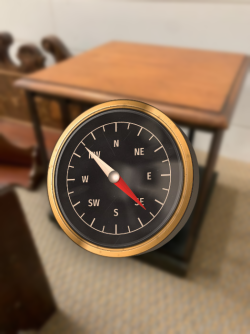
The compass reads 135 °
